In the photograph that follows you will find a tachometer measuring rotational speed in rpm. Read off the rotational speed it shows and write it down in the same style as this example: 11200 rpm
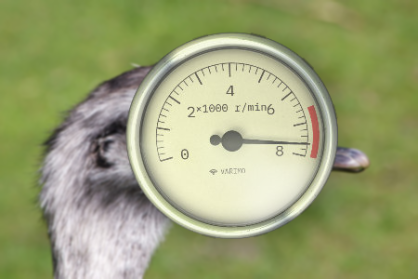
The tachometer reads 7600 rpm
